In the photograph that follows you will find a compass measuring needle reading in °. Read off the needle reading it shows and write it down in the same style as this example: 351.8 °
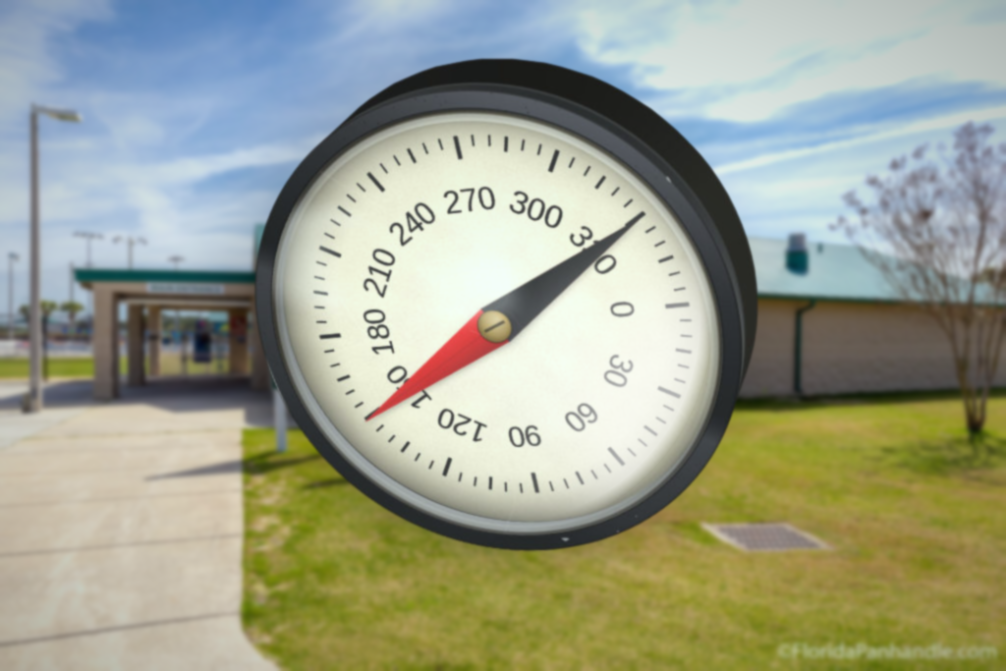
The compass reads 150 °
